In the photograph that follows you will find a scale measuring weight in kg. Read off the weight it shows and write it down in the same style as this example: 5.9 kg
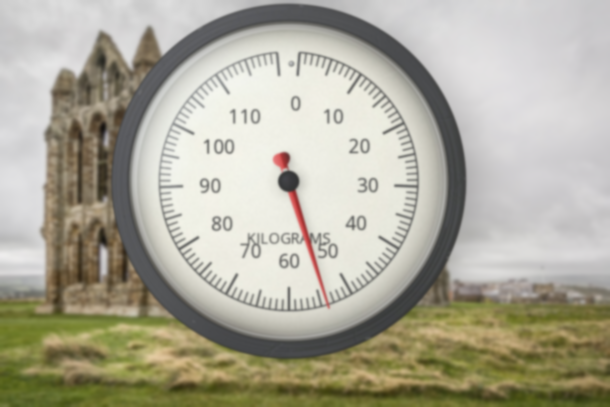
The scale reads 54 kg
